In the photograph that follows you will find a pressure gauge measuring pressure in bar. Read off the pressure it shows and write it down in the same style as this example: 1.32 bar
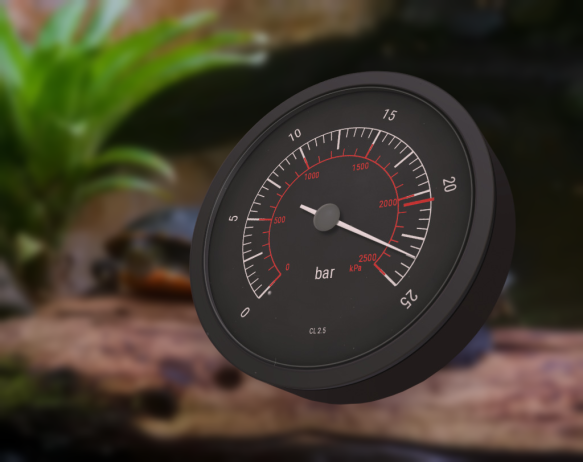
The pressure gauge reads 23.5 bar
